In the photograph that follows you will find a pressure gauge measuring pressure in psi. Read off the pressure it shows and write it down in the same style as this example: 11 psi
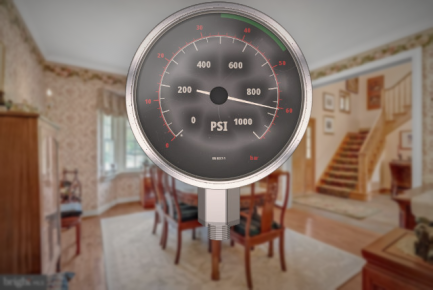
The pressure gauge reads 875 psi
